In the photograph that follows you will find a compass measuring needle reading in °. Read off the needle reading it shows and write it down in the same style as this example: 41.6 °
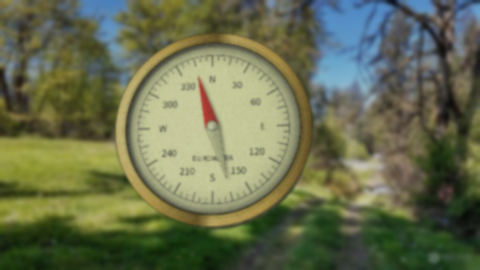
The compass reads 345 °
